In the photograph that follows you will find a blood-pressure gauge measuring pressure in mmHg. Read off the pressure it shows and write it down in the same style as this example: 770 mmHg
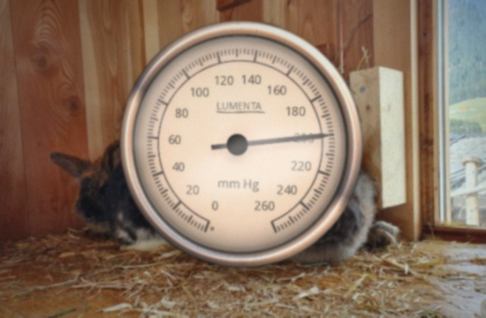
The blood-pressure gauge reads 200 mmHg
